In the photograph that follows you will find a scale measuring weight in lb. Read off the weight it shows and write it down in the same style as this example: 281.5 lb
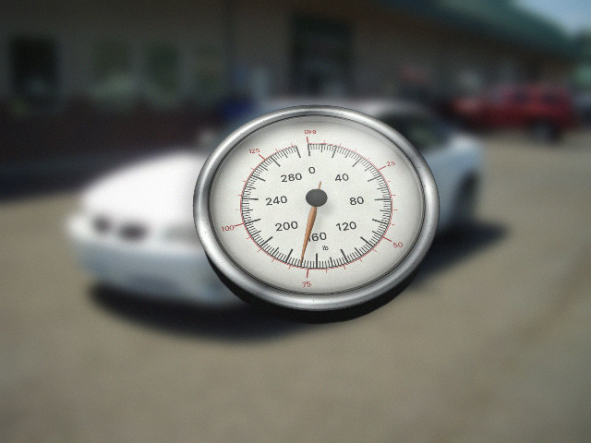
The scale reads 170 lb
